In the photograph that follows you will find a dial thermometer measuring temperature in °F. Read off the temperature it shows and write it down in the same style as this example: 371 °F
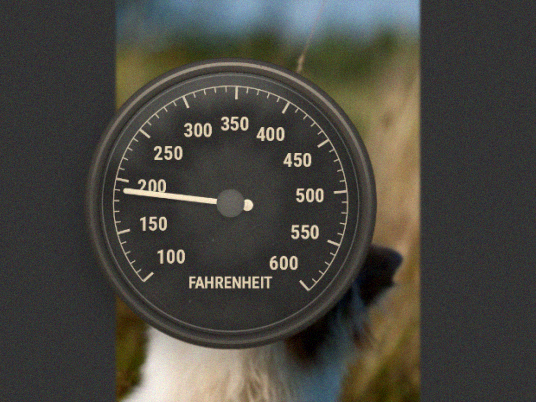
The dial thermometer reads 190 °F
